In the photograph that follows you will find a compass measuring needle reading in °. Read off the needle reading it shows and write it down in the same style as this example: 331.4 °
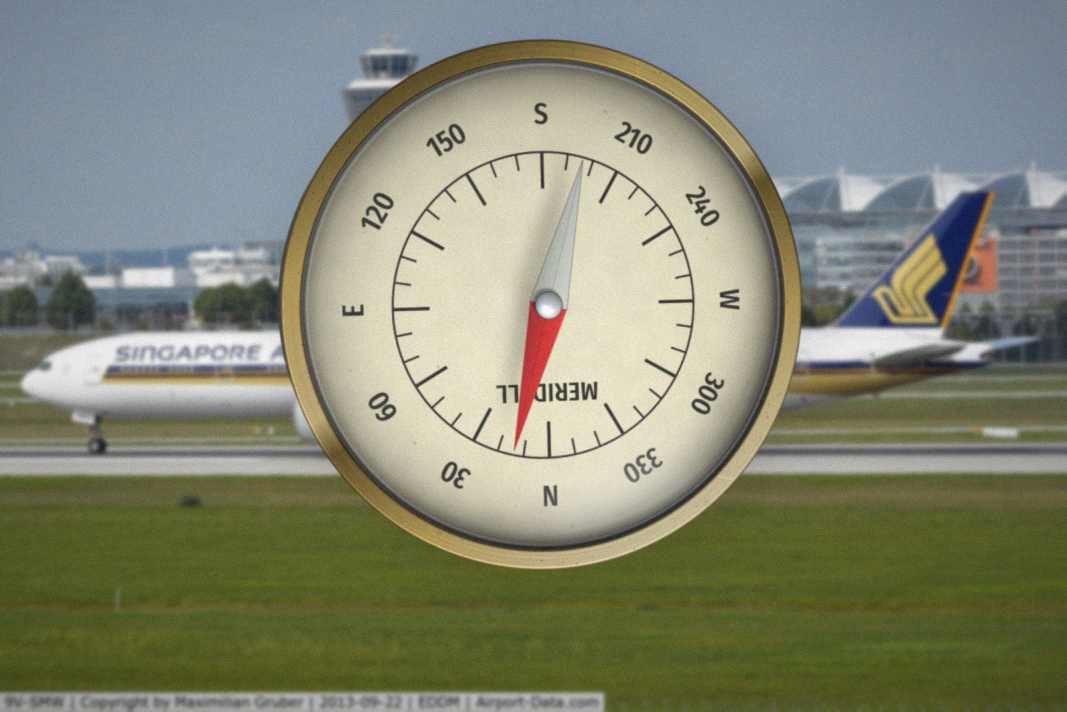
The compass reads 15 °
